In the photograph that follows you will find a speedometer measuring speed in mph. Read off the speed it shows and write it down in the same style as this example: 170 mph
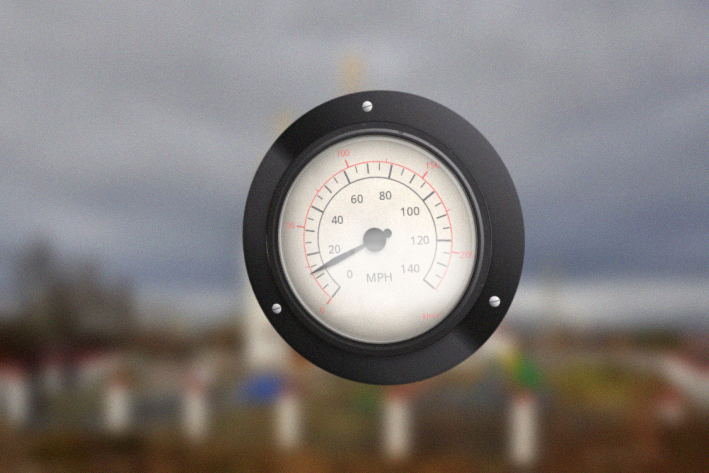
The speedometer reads 12.5 mph
